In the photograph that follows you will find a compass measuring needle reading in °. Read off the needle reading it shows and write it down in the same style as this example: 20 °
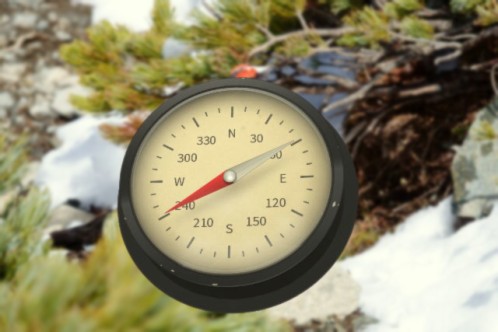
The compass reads 240 °
